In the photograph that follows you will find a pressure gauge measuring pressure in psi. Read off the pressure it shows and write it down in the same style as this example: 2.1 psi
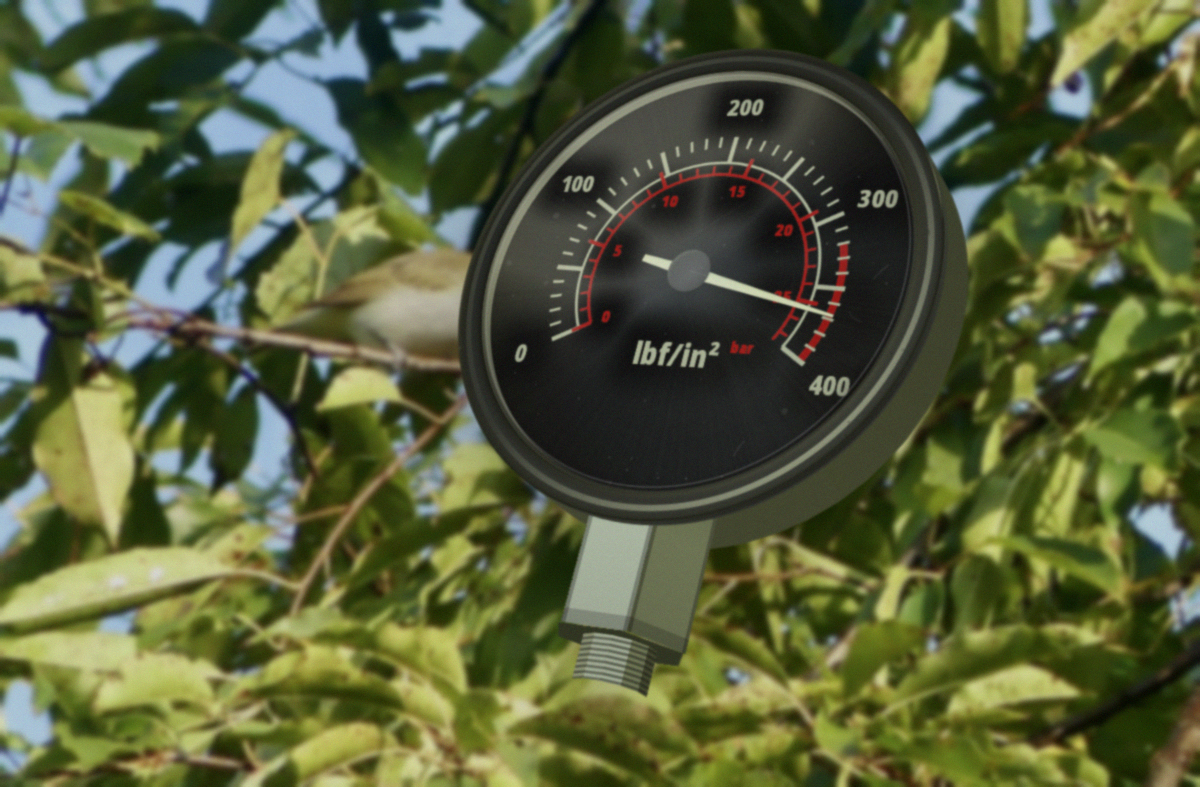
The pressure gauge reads 370 psi
